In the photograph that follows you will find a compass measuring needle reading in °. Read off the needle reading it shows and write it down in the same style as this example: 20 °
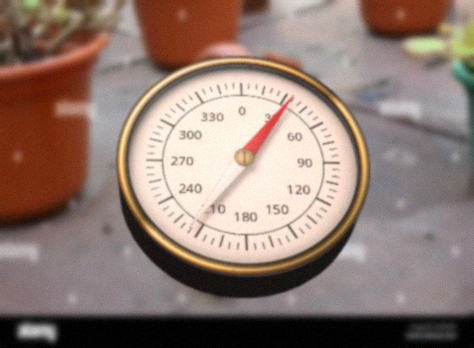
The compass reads 35 °
